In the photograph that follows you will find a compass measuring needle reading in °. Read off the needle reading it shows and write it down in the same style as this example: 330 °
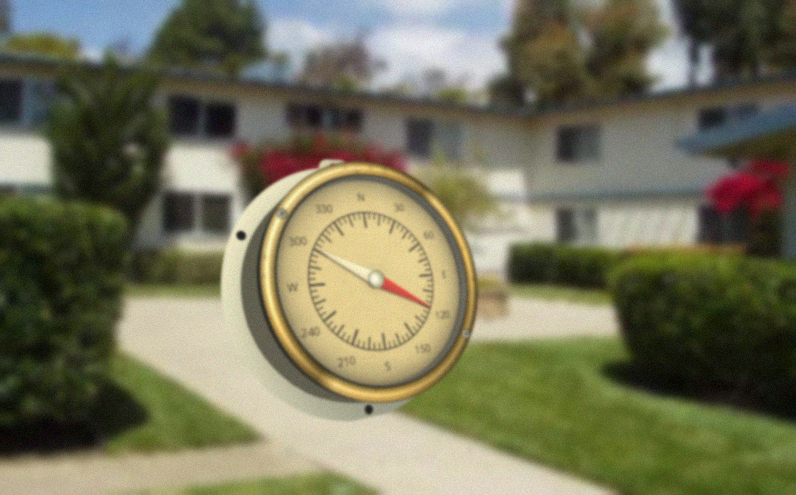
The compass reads 120 °
